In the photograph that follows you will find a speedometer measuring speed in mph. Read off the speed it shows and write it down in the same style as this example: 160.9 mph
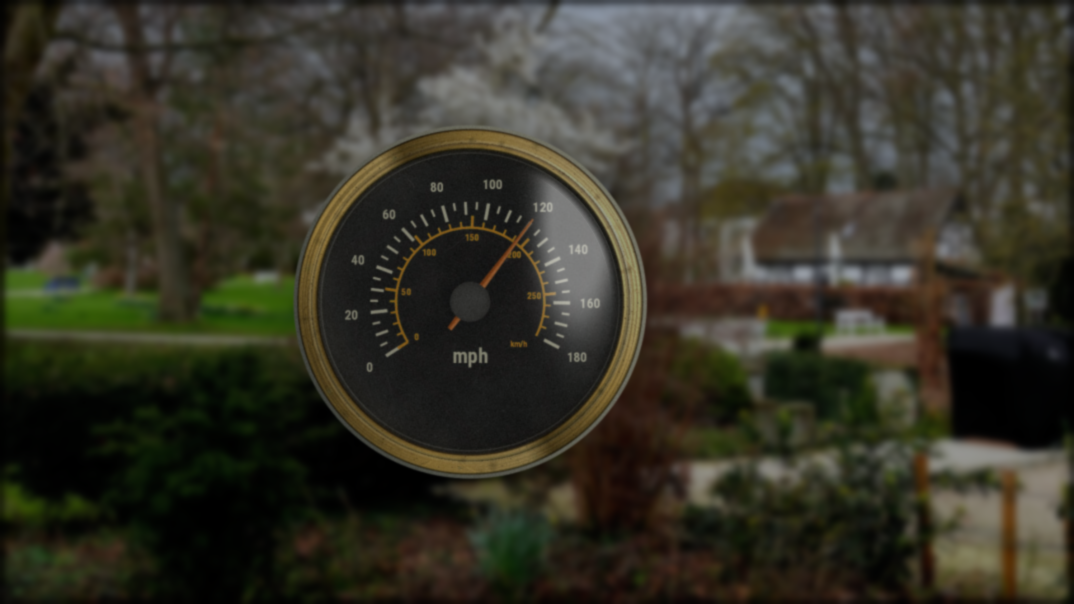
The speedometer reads 120 mph
